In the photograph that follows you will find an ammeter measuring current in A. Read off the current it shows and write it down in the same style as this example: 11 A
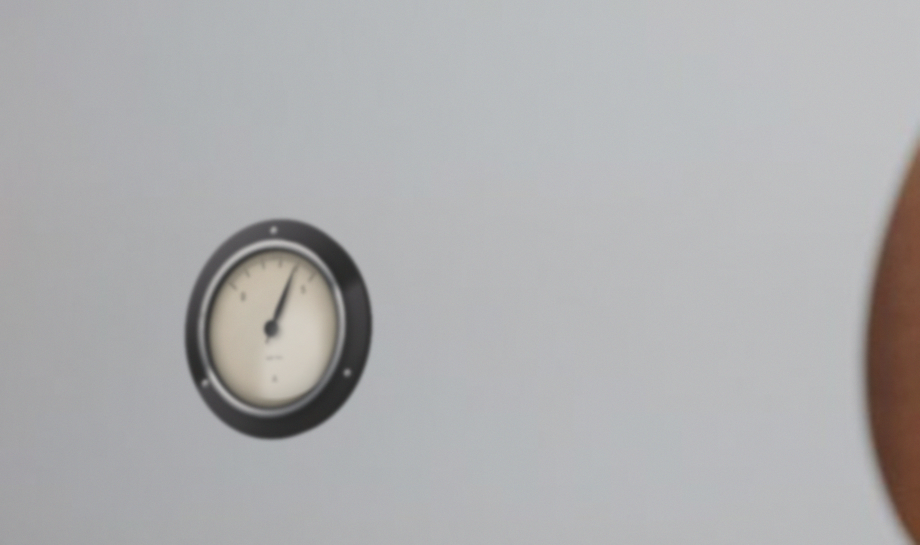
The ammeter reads 4 A
